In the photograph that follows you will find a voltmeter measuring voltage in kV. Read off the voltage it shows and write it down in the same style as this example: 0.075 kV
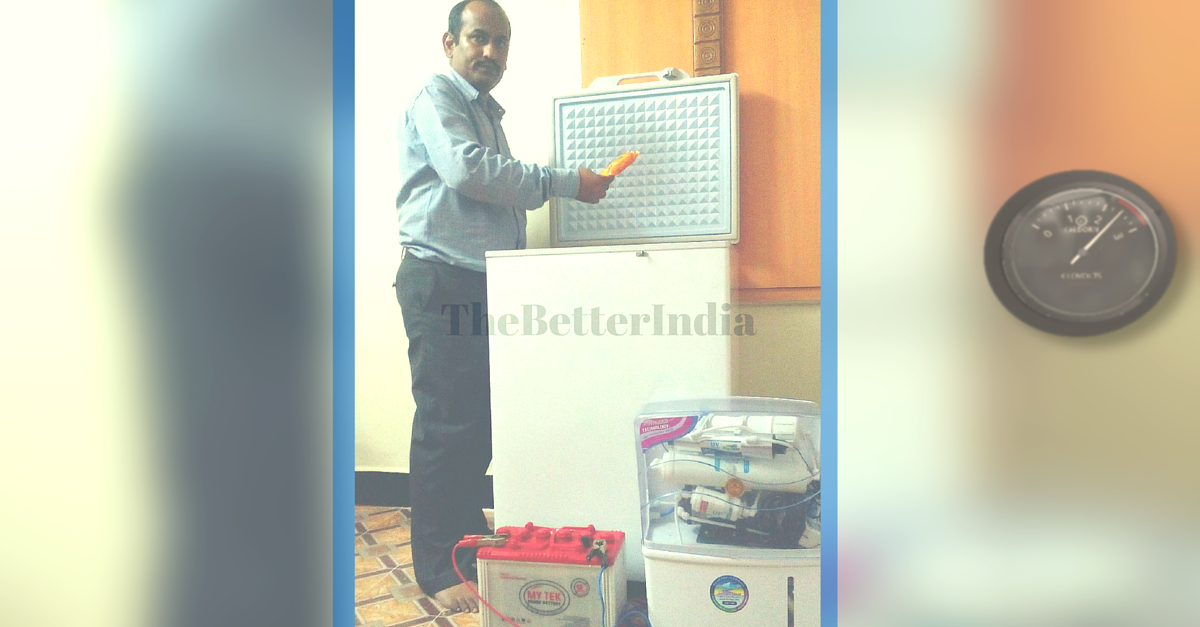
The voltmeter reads 2.4 kV
